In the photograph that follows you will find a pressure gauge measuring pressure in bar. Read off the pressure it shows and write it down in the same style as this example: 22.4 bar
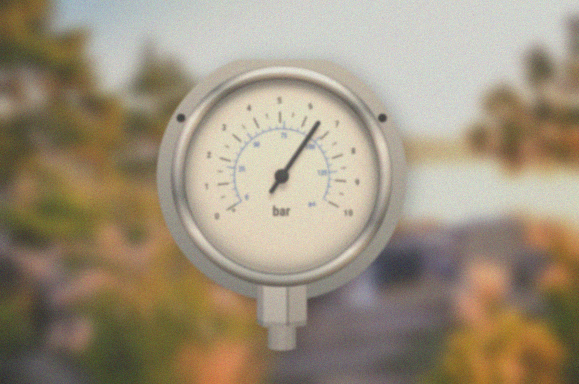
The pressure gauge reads 6.5 bar
